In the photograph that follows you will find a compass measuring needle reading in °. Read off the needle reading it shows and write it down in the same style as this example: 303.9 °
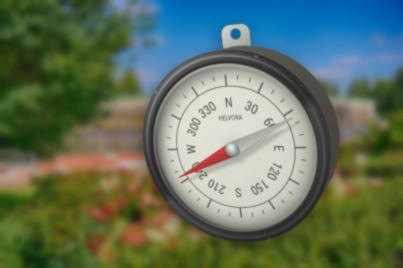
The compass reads 245 °
